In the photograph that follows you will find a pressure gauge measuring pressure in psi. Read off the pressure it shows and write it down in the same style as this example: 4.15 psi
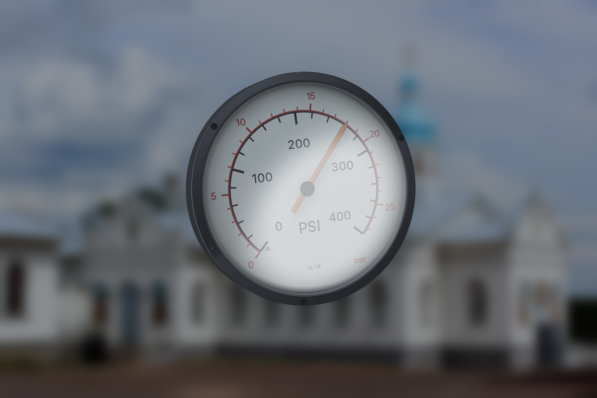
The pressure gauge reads 260 psi
